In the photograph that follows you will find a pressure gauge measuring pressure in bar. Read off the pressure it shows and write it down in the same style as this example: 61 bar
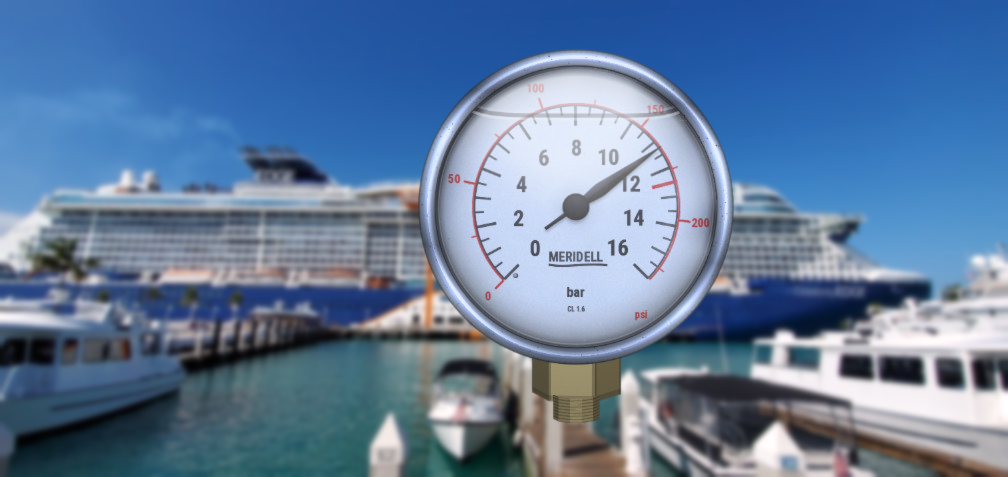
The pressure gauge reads 11.25 bar
